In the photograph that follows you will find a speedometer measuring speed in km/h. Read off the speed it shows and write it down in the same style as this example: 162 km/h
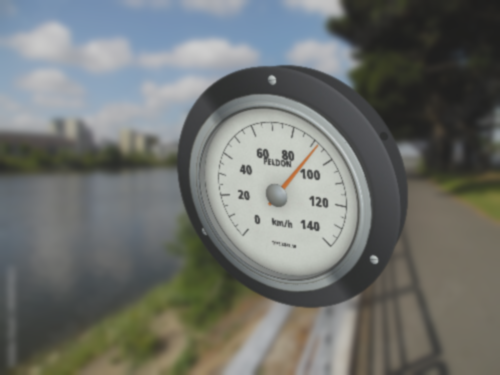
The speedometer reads 92.5 km/h
